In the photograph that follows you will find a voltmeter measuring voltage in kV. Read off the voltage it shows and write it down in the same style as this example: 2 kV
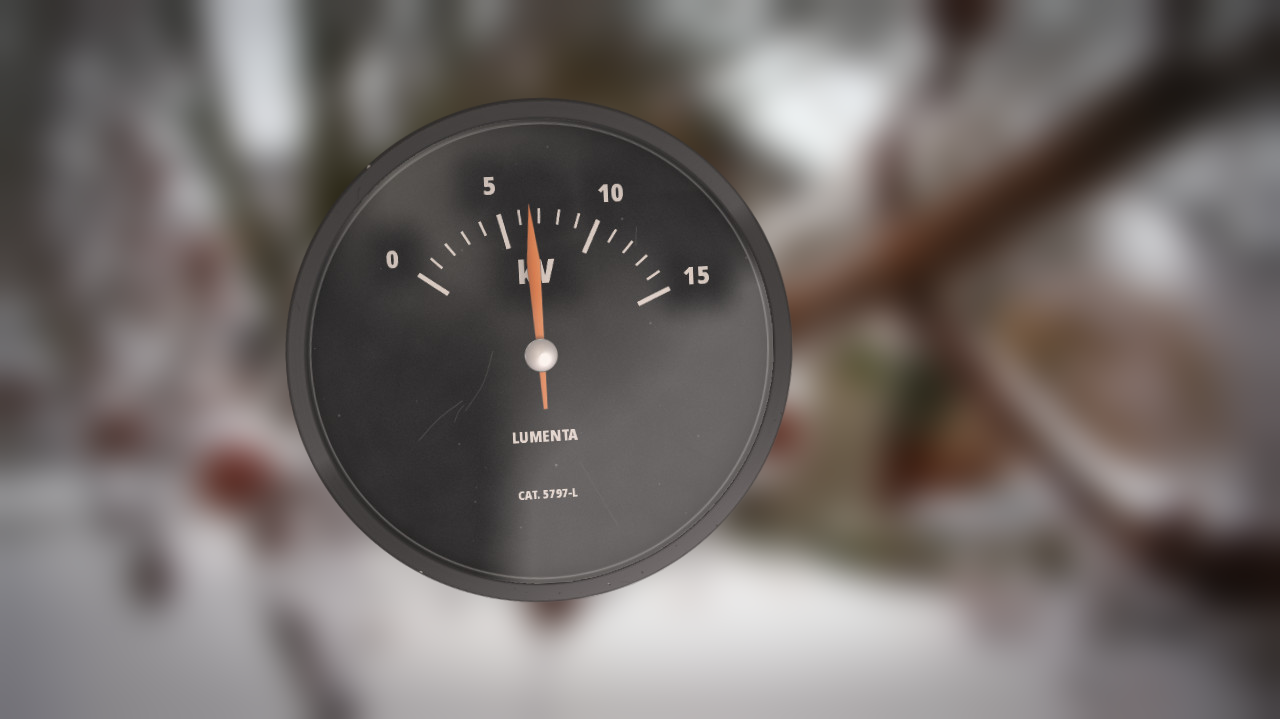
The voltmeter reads 6.5 kV
